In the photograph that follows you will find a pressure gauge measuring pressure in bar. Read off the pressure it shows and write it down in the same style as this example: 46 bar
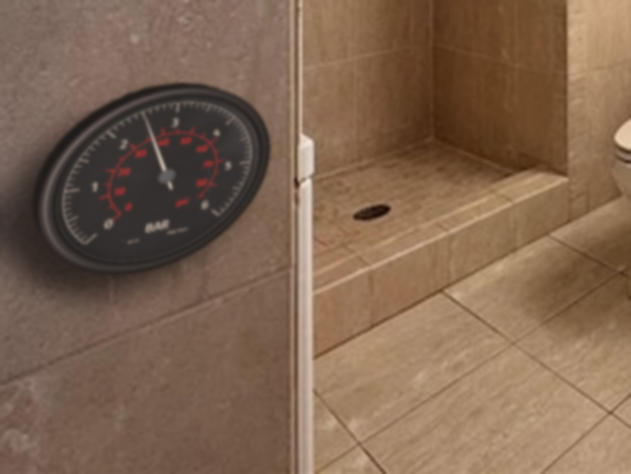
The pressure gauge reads 2.5 bar
